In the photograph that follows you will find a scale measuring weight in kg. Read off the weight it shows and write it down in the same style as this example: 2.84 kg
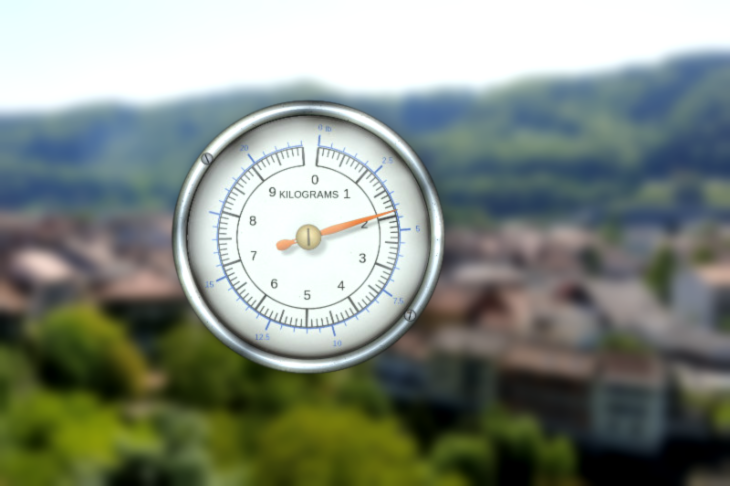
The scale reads 1.9 kg
